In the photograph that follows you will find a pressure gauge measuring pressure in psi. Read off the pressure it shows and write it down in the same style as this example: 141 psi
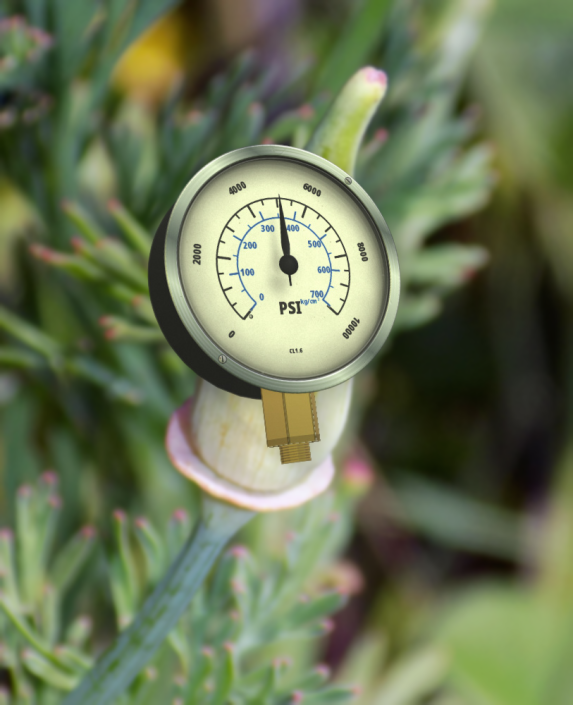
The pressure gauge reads 5000 psi
